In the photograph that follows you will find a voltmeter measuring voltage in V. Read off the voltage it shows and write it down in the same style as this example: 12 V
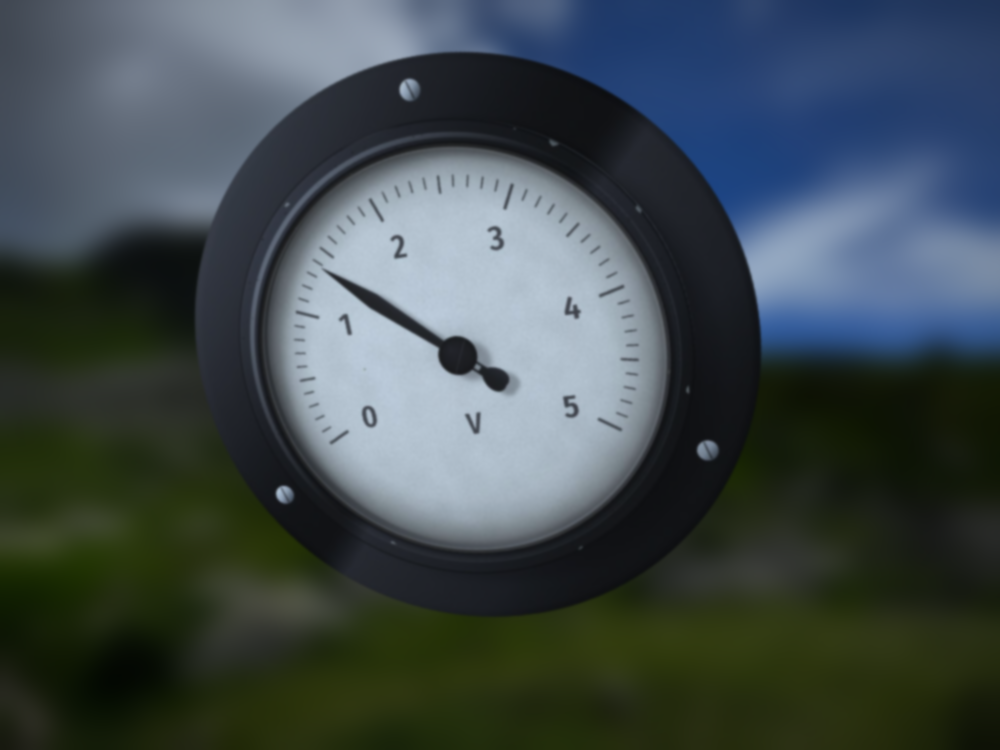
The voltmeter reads 1.4 V
